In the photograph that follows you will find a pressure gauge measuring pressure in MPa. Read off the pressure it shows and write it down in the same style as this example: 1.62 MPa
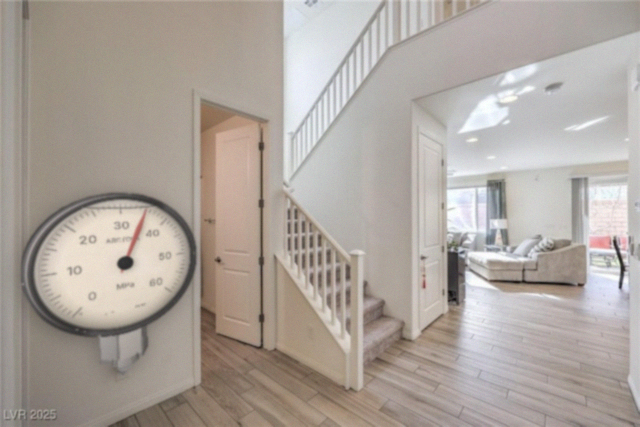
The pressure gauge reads 35 MPa
